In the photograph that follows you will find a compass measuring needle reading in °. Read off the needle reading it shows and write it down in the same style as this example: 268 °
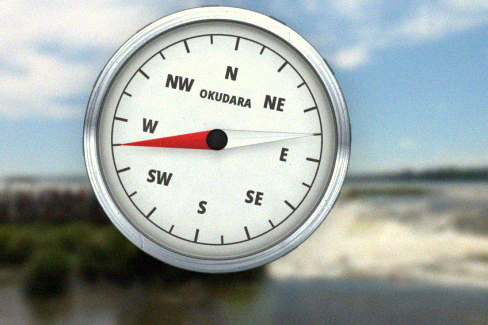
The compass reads 255 °
